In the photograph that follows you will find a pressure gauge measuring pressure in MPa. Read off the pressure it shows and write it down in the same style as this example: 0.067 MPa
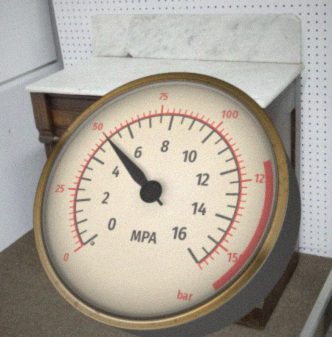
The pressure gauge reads 5 MPa
